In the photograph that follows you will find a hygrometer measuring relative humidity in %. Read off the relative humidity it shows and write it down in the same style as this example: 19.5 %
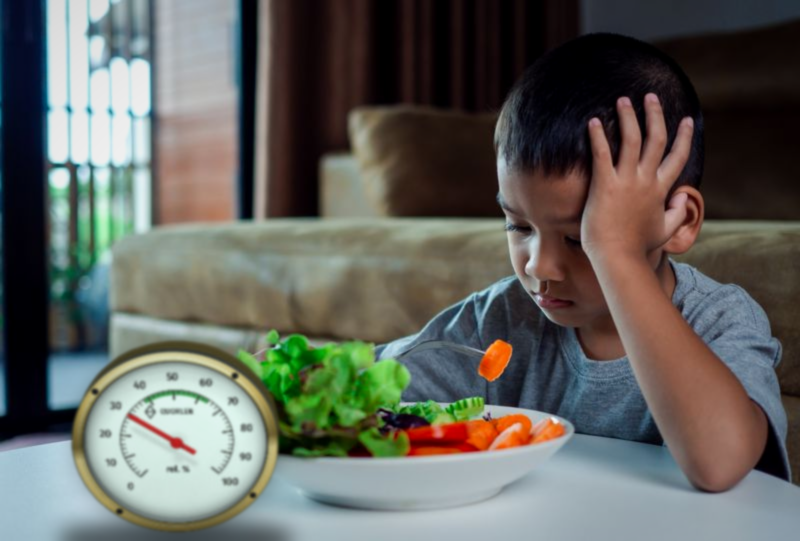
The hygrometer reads 30 %
